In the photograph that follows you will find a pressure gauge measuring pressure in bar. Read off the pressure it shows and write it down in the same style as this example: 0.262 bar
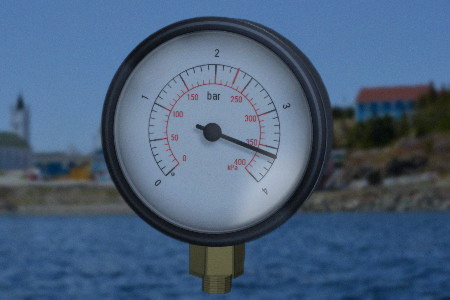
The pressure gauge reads 3.6 bar
